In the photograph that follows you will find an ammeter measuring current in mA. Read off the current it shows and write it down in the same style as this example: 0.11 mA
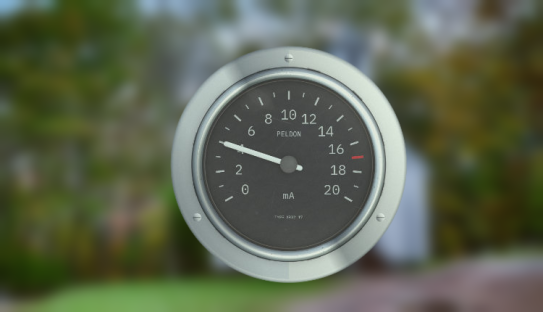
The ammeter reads 4 mA
